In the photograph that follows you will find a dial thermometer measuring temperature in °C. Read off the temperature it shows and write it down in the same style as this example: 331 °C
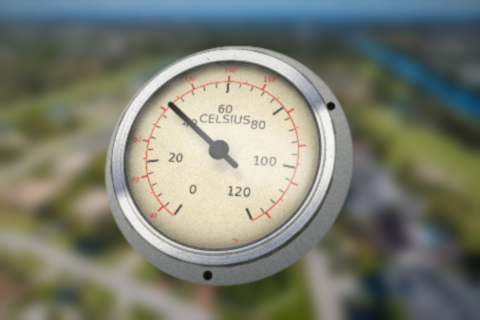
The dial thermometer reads 40 °C
